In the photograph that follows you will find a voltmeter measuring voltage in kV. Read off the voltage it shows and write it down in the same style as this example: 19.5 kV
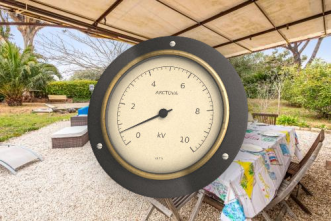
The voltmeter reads 0.6 kV
